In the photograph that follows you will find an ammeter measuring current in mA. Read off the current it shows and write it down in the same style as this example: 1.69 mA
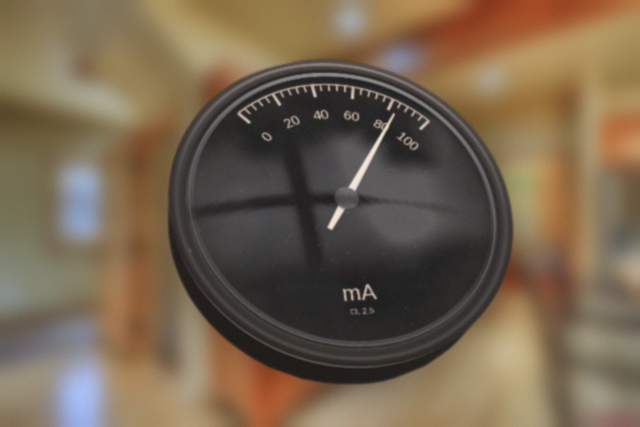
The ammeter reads 84 mA
